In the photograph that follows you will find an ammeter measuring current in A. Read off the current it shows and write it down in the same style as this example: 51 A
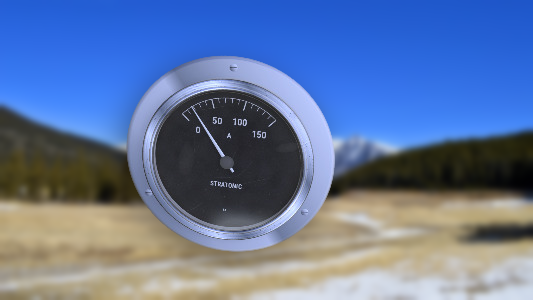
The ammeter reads 20 A
